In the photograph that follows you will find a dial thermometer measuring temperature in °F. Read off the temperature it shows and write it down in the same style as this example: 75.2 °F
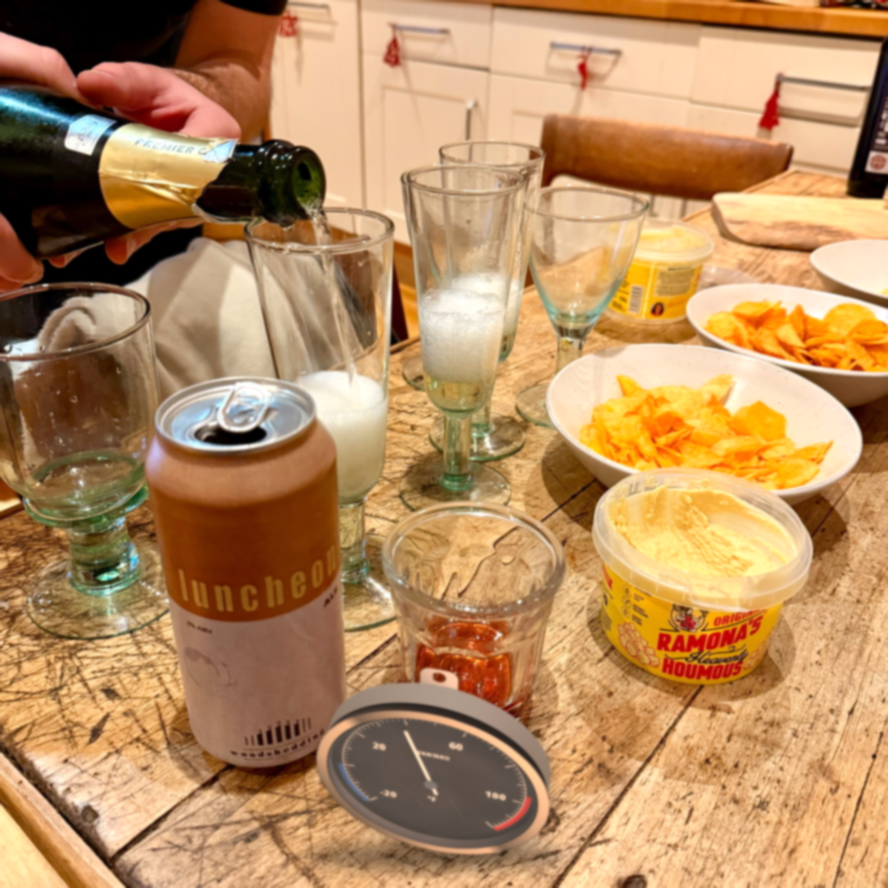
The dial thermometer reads 40 °F
